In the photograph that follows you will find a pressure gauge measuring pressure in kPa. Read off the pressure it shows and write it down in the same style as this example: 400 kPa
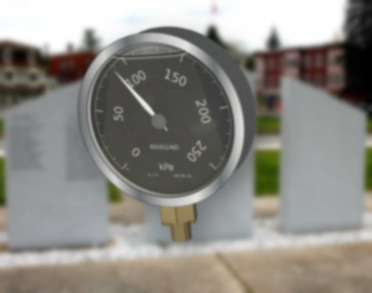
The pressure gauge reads 90 kPa
